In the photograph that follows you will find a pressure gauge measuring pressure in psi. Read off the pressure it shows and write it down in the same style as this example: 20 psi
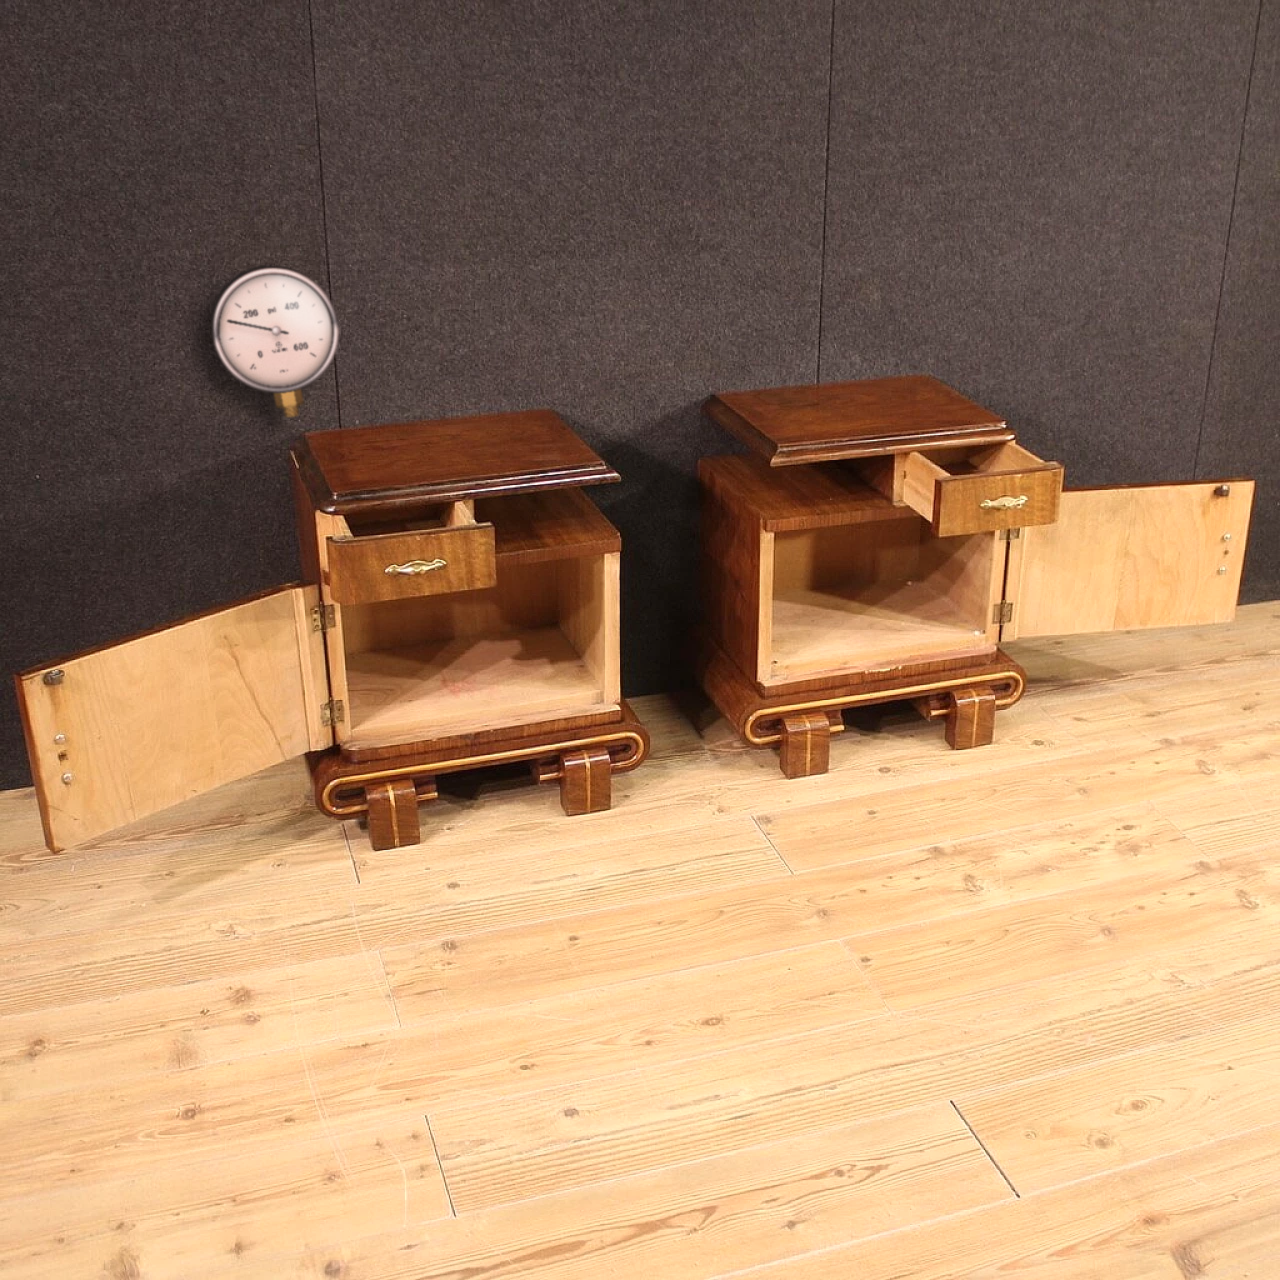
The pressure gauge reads 150 psi
